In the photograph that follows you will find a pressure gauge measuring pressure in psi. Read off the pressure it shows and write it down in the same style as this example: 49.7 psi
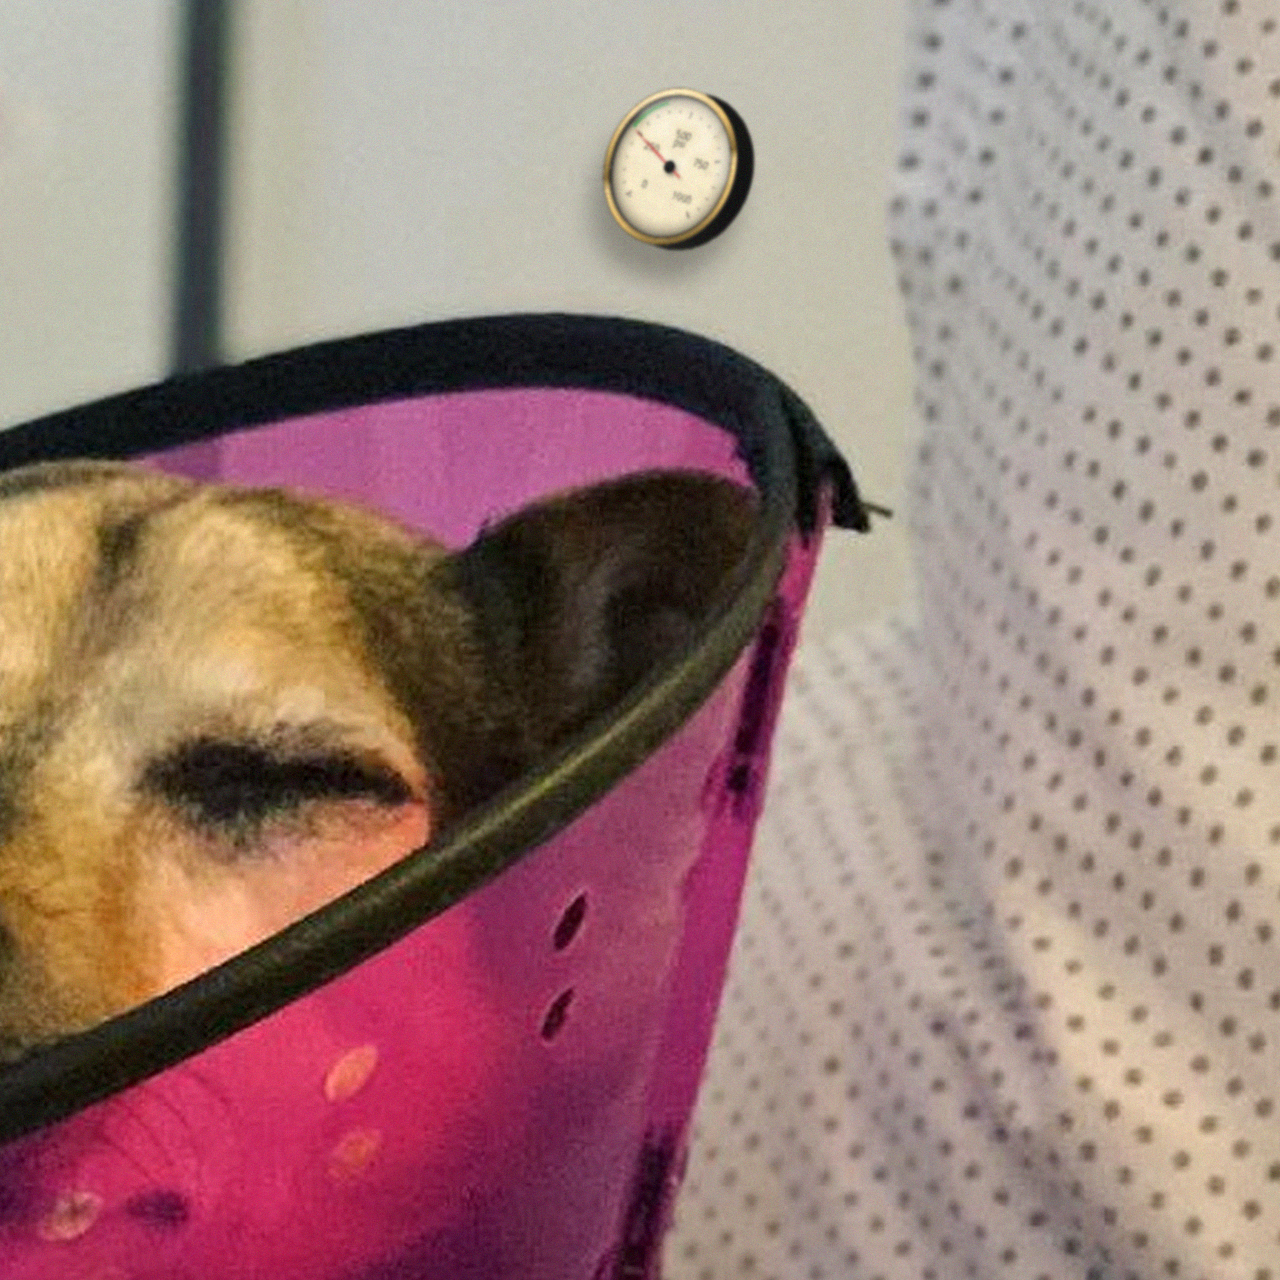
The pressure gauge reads 250 psi
